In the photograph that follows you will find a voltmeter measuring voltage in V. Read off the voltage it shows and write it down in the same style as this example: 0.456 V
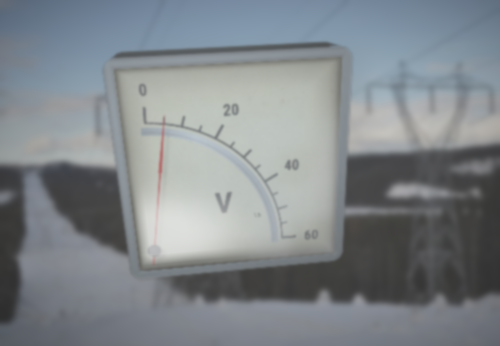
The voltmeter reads 5 V
